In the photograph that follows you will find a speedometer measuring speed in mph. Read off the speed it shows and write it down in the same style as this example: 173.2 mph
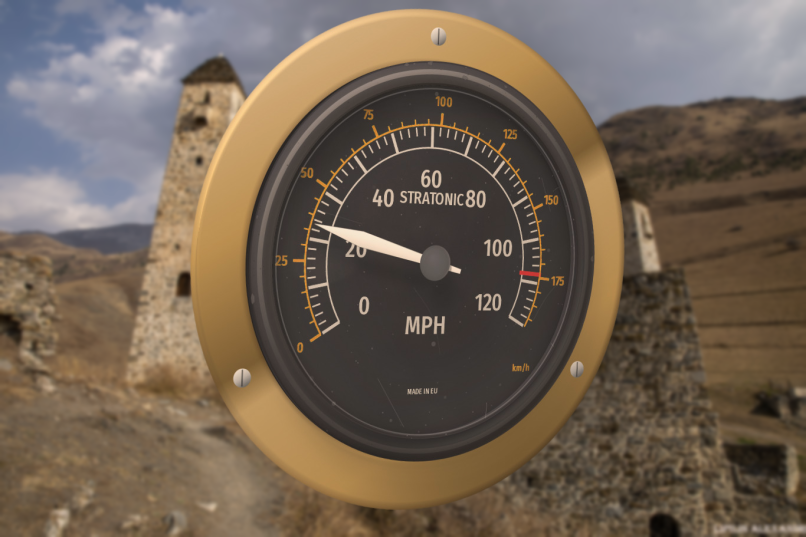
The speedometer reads 23 mph
